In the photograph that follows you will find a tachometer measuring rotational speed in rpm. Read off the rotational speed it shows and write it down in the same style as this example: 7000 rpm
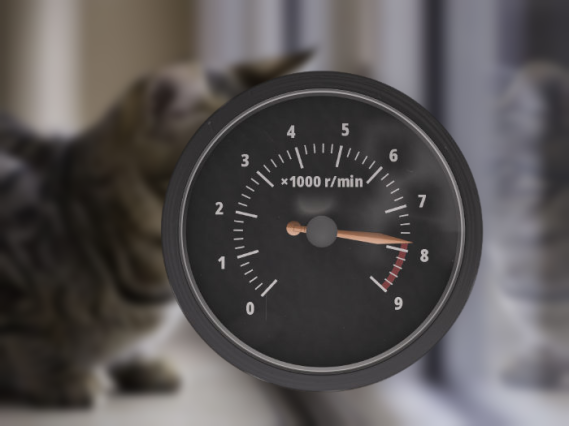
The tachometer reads 7800 rpm
